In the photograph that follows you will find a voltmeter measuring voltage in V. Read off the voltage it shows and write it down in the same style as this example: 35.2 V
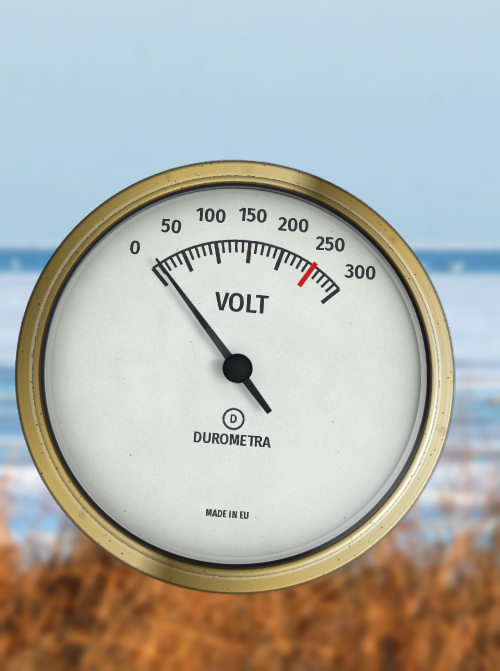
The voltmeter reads 10 V
